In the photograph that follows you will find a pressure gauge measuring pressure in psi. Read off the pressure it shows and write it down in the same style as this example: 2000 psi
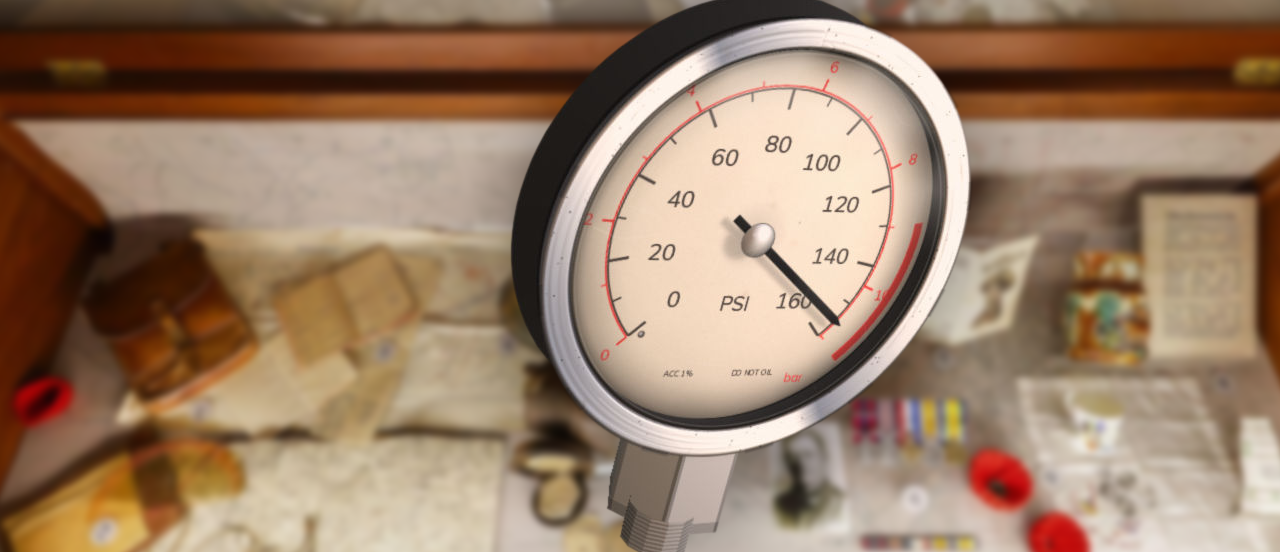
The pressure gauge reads 155 psi
